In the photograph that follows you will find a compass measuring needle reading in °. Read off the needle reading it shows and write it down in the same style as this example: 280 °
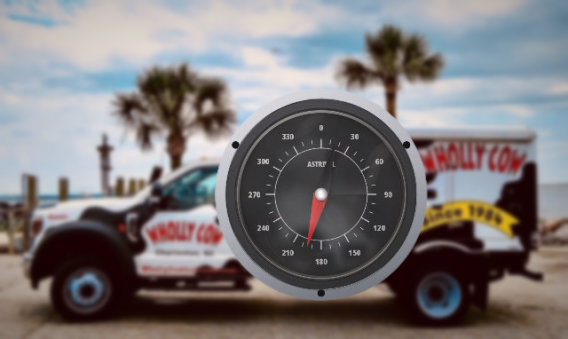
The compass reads 195 °
